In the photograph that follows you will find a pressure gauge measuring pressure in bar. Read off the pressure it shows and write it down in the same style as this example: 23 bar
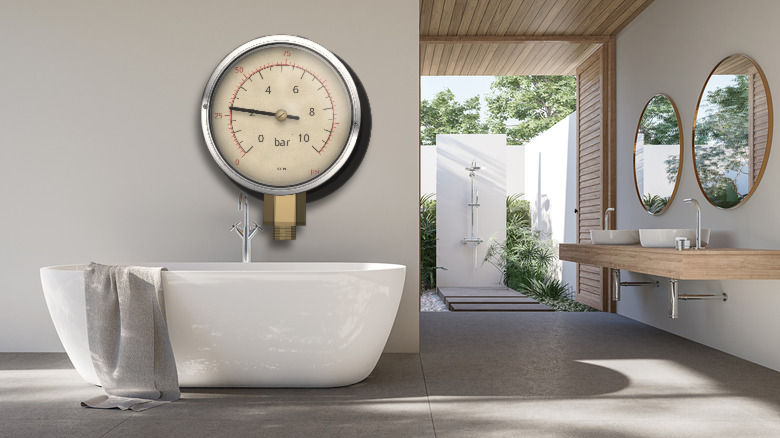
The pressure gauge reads 2 bar
